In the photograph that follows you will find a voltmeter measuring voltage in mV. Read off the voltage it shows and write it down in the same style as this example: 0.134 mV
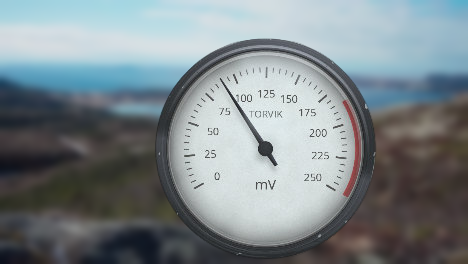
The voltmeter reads 90 mV
